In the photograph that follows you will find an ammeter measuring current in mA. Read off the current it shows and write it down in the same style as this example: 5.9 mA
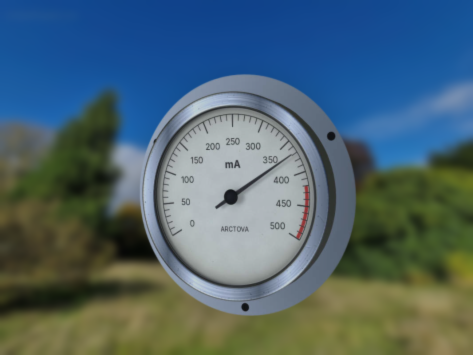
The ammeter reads 370 mA
